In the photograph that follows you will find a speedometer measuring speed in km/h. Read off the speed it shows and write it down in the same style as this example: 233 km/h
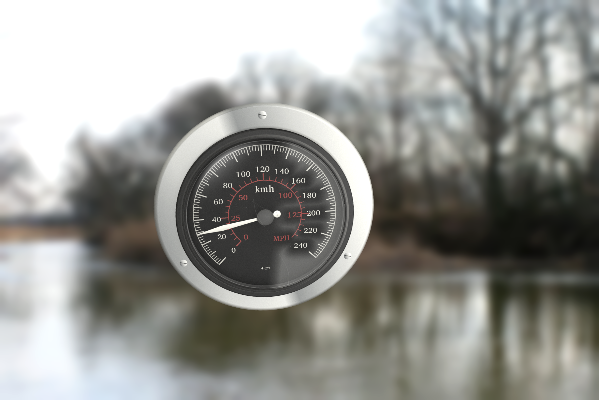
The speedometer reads 30 km/h
